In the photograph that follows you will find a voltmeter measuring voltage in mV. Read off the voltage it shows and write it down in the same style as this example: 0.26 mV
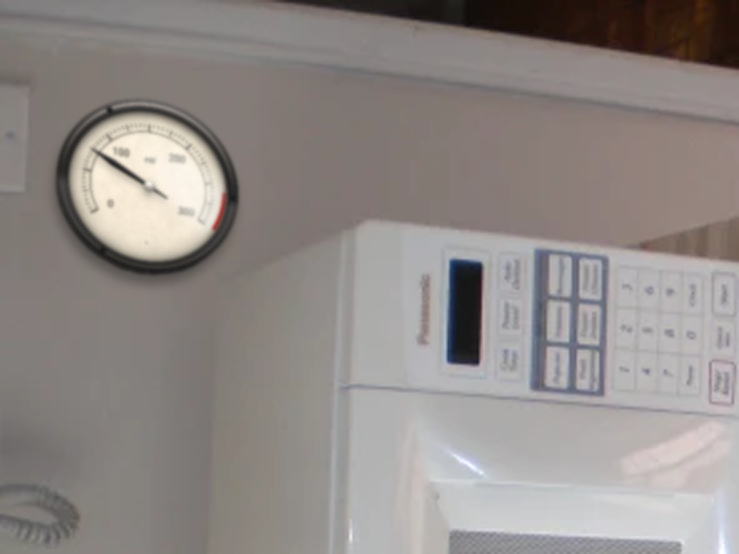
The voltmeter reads 75 mV
